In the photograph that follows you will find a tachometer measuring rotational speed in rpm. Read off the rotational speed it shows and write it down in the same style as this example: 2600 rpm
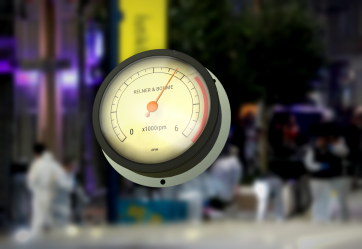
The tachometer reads 3750 rpm
